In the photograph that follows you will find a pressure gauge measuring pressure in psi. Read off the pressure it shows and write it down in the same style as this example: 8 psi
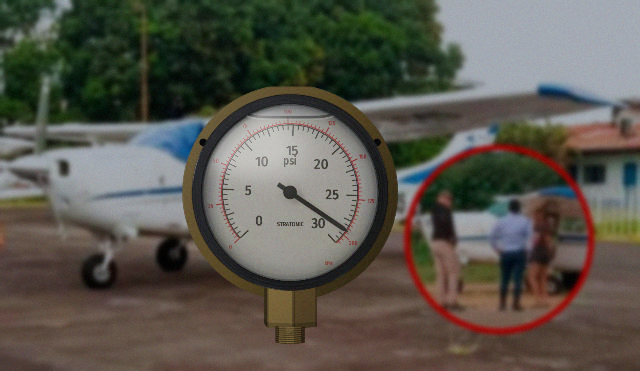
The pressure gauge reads 28.5 psi
